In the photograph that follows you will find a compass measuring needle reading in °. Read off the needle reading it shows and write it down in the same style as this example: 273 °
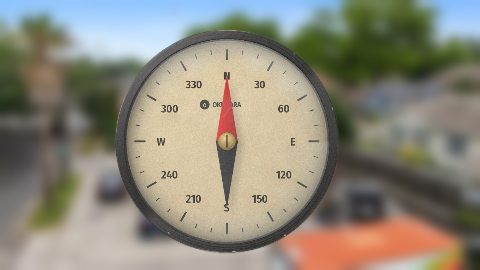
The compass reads 0 °
